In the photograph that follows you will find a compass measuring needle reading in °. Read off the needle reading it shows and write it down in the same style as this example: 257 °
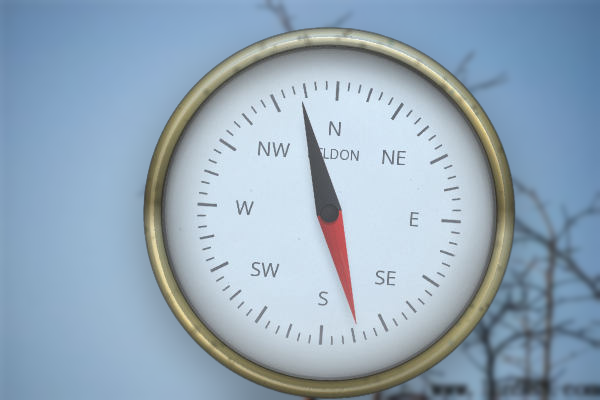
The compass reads 162.5 °
